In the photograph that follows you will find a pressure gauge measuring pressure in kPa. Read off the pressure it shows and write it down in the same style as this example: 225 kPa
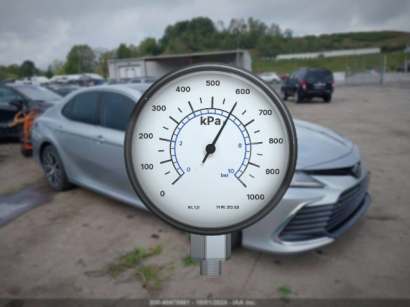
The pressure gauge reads 600 kPa
